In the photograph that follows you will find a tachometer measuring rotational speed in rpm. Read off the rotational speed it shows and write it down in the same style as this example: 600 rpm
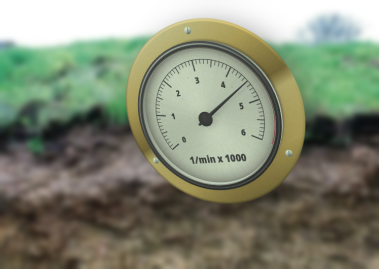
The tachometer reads 4500 rpm
